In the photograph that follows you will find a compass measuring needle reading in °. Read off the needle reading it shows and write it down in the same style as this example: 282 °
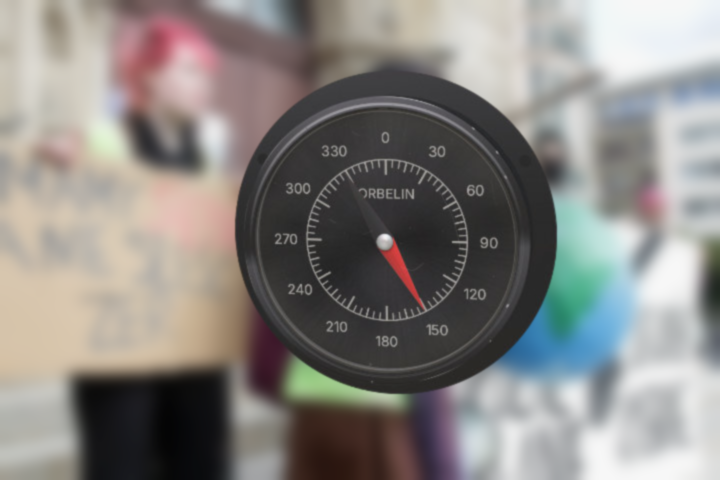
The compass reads 150 °
